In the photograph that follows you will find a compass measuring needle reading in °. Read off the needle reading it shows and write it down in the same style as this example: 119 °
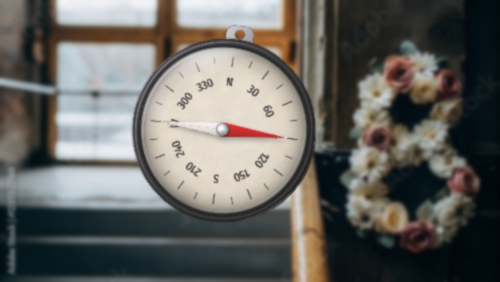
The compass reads 90 °
